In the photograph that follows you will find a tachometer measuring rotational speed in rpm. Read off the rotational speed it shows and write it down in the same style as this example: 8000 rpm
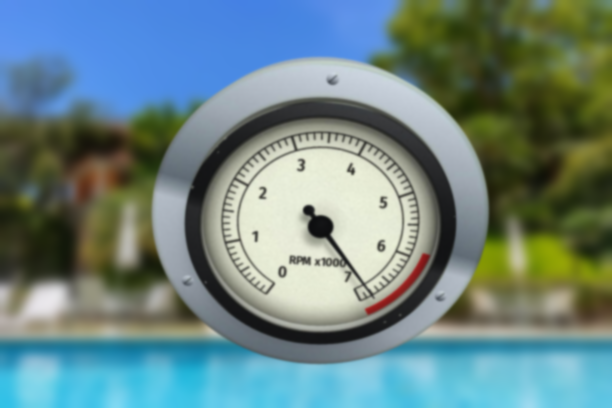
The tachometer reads 6800 rpm
